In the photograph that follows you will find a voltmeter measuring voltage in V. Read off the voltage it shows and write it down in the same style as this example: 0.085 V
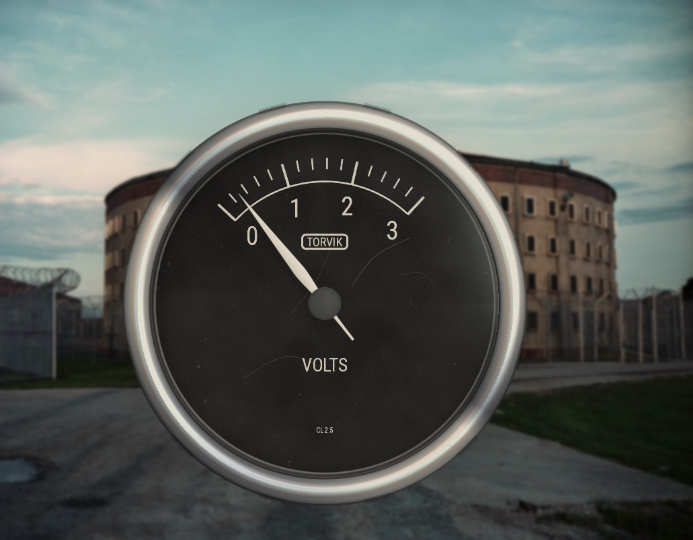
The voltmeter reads 0.3 V
